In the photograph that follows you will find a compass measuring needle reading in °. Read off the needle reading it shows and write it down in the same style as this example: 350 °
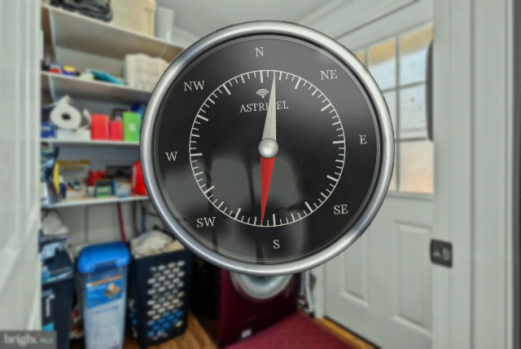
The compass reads 190 °
